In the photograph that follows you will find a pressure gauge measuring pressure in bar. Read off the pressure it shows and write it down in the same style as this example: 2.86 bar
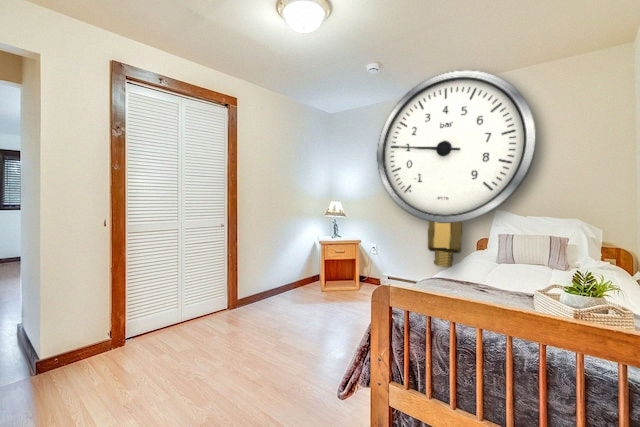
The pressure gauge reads 1 bar
